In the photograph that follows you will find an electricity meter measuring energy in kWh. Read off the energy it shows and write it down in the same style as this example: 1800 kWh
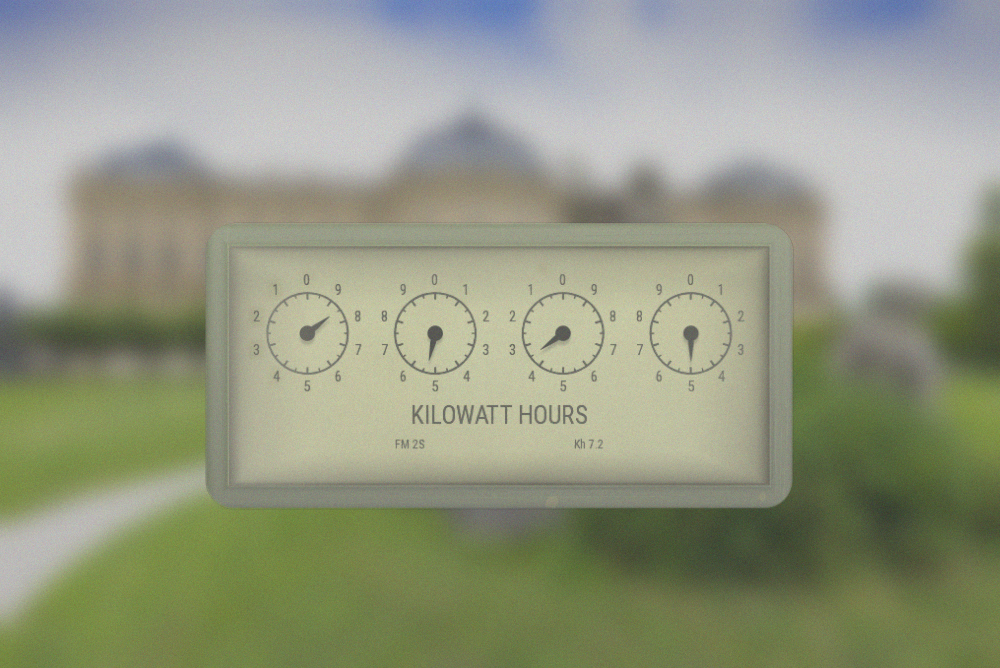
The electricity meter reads 8535 kWh
